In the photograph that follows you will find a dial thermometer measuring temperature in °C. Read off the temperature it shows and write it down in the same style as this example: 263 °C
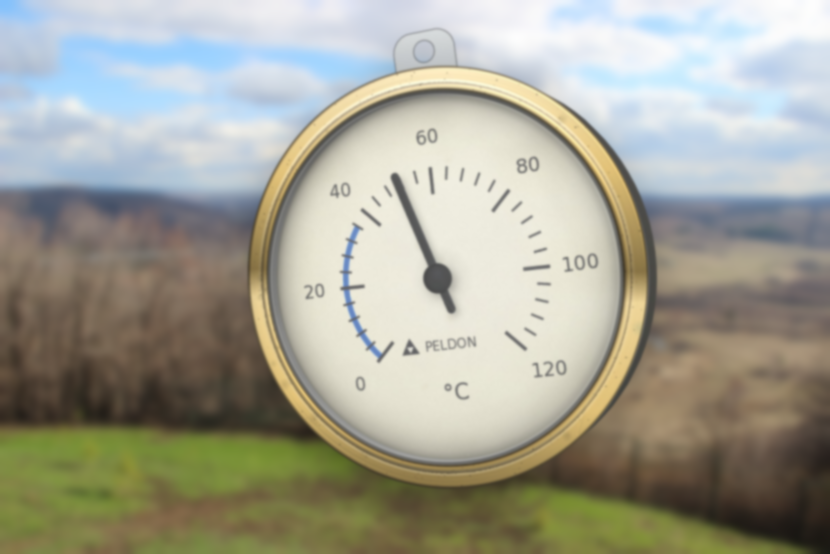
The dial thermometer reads 52 °C
